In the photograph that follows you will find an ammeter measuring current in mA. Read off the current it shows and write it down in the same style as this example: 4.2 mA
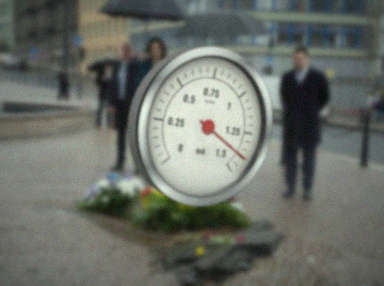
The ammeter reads 1.4 mA
